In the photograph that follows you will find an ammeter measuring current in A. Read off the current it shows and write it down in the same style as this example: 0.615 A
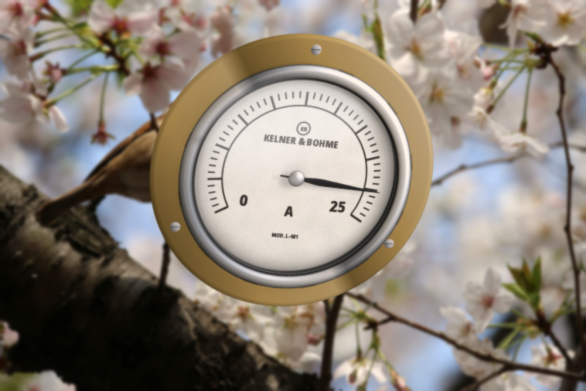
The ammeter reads 22.5 A
